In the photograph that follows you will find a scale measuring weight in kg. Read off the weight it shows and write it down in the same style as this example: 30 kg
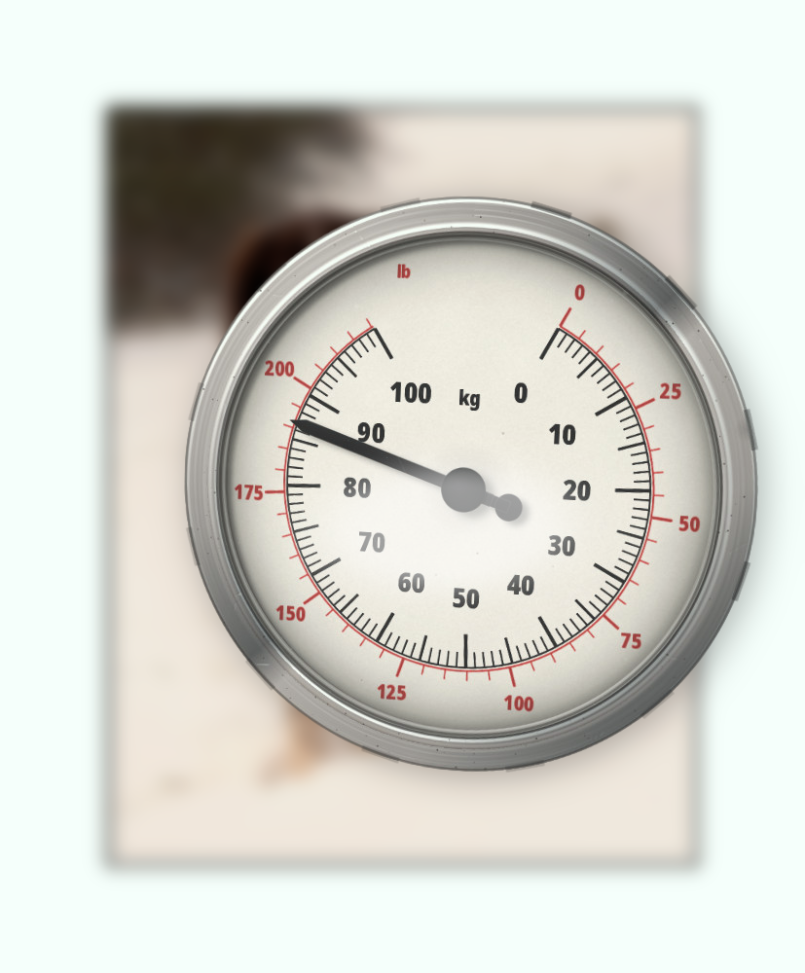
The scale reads 87 kg
